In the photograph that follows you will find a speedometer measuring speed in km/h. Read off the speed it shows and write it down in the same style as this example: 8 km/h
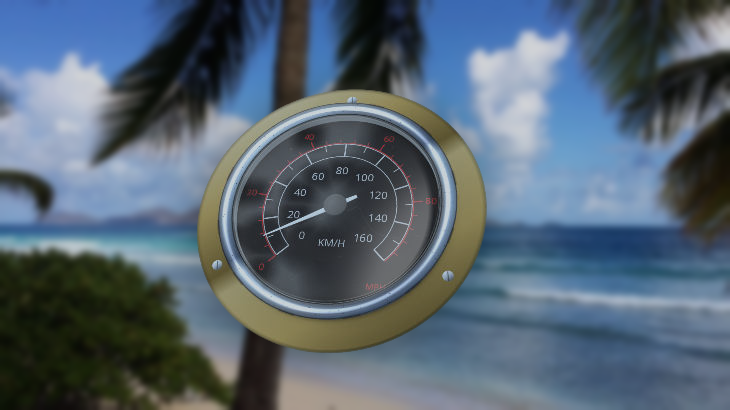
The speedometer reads 10 km/h
